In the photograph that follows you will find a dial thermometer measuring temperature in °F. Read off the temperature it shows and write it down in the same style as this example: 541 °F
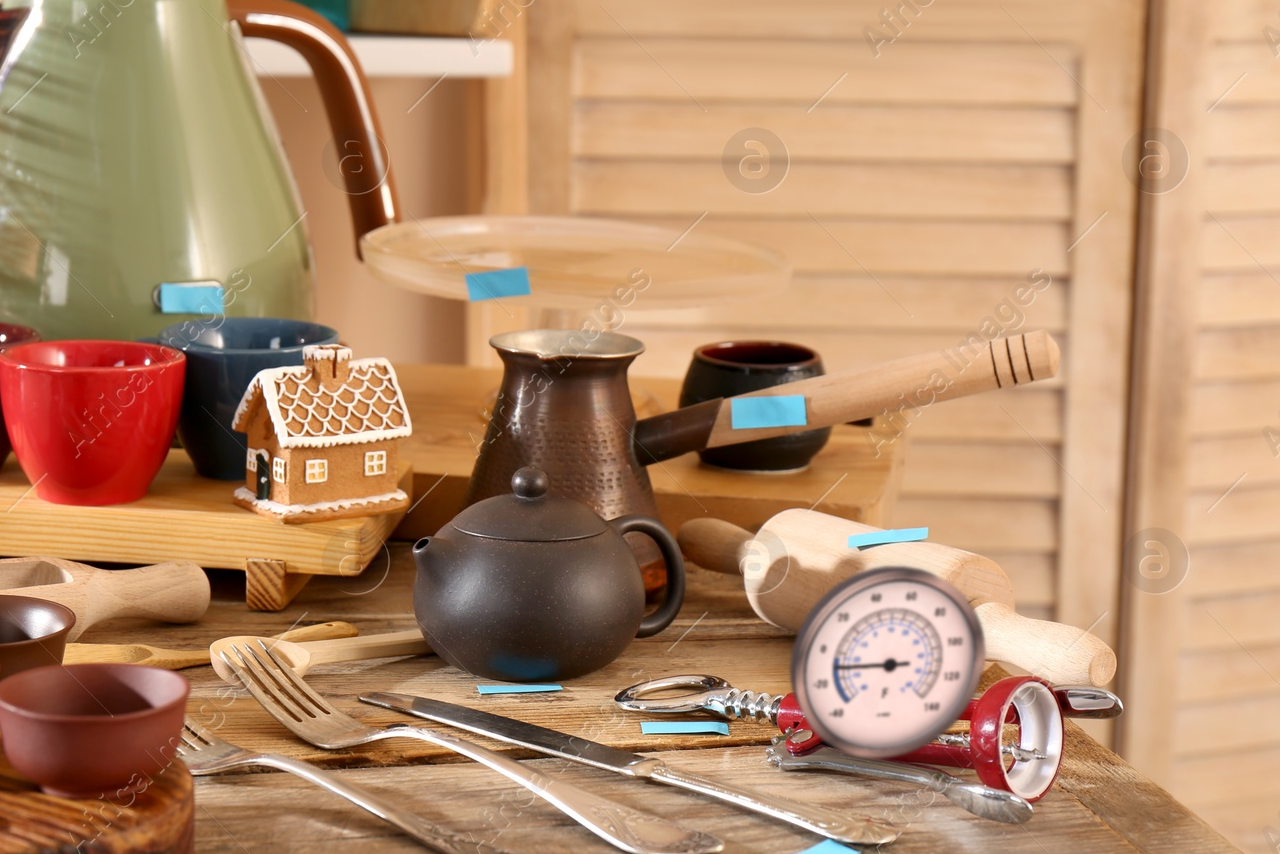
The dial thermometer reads -10 °F
